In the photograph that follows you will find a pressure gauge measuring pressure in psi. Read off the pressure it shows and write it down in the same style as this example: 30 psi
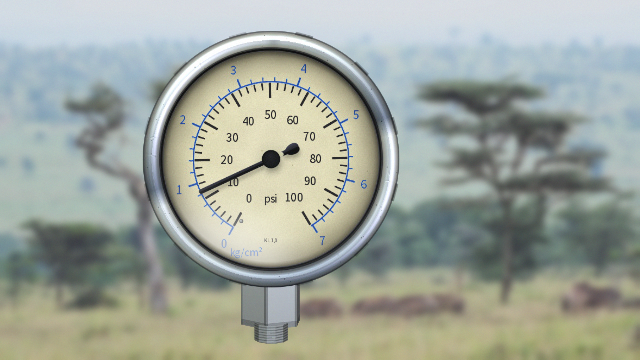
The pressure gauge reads 12 psi
